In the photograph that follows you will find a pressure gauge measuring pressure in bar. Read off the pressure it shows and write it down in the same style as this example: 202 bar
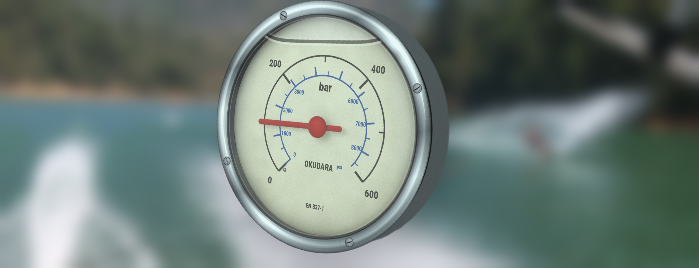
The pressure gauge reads 100 bar
